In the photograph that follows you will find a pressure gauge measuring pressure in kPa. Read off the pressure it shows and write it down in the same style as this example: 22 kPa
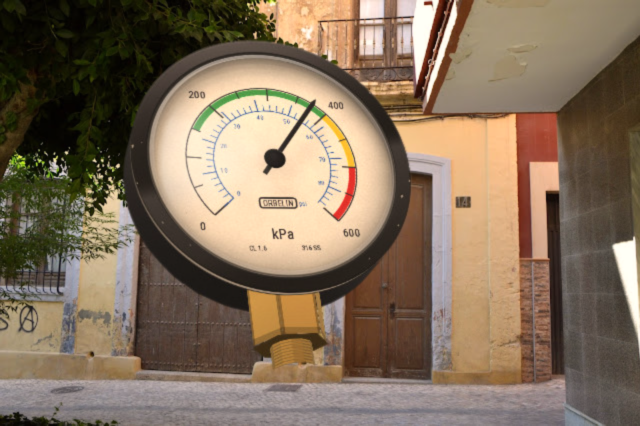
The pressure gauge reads 375 kPa
